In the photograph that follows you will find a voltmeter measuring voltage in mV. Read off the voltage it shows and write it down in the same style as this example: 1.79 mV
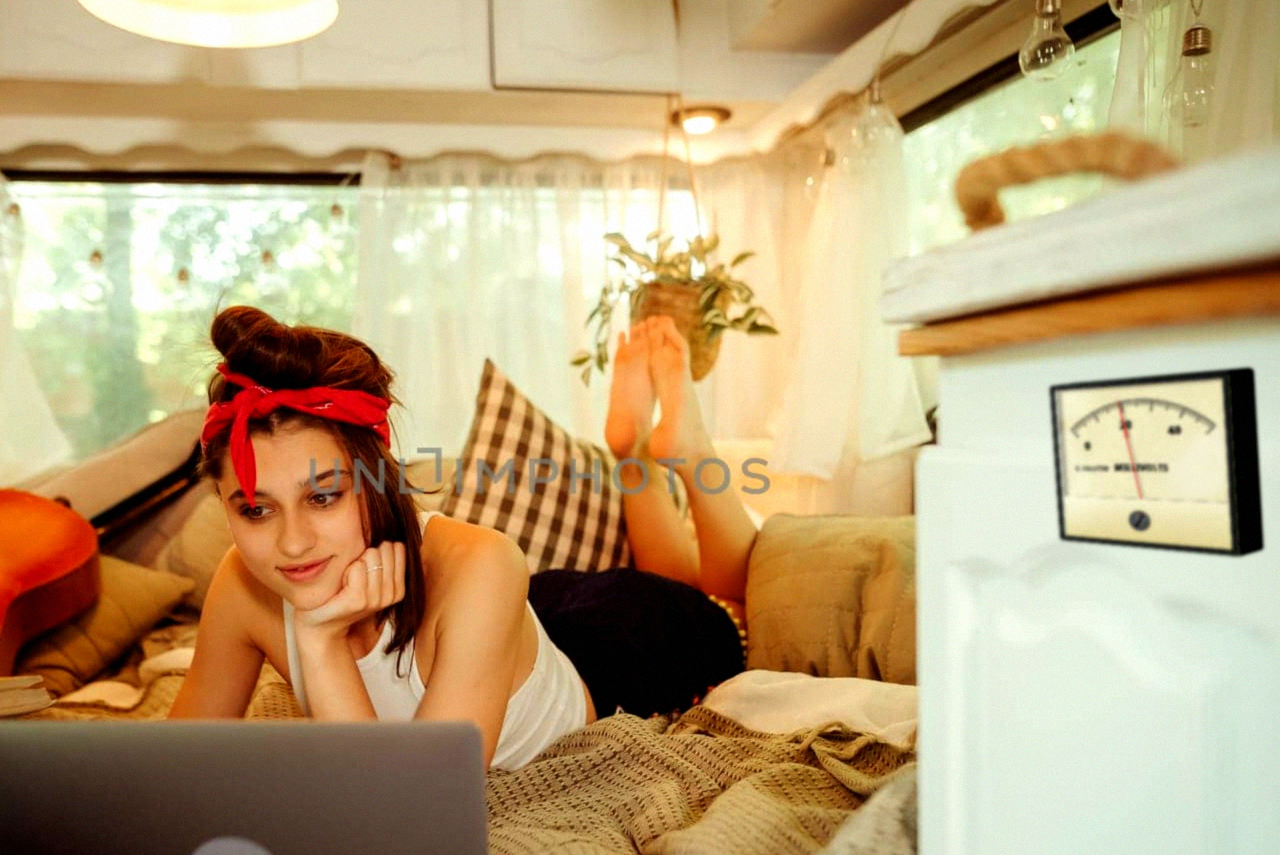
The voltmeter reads 20 mV
